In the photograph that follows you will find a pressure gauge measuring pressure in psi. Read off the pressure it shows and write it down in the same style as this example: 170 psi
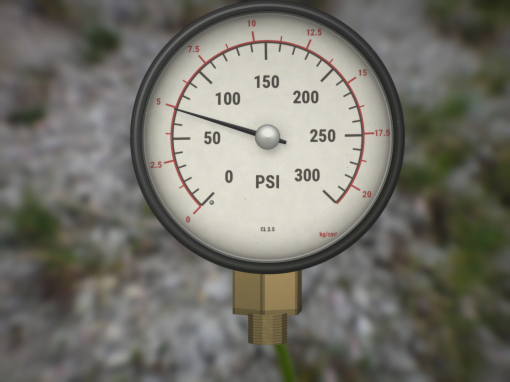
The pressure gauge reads 70 psi
